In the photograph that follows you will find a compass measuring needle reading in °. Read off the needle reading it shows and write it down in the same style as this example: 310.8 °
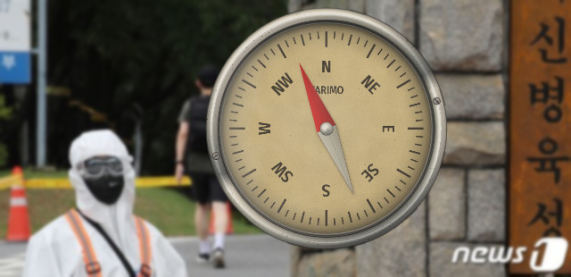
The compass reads 337.5 °
